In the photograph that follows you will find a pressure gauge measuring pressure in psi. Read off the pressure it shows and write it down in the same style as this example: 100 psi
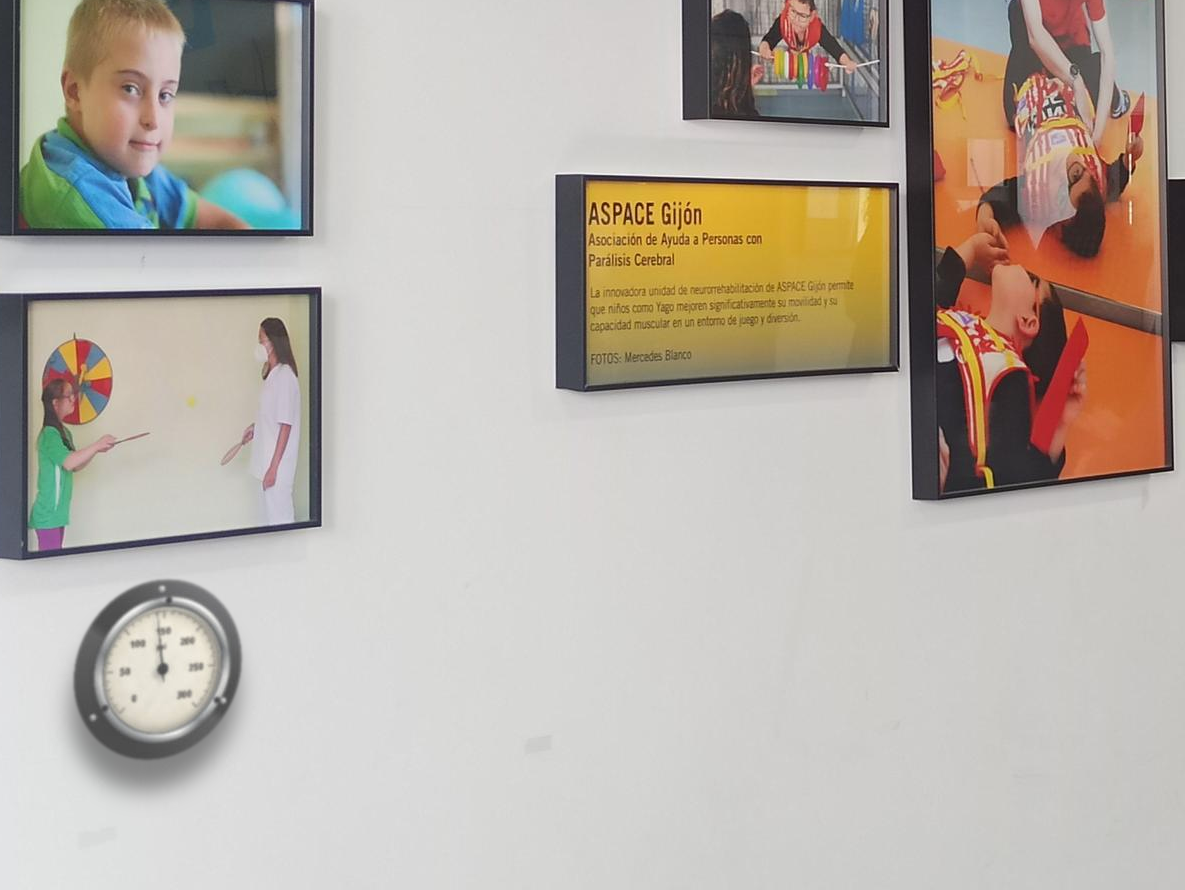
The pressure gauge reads 140 psi
